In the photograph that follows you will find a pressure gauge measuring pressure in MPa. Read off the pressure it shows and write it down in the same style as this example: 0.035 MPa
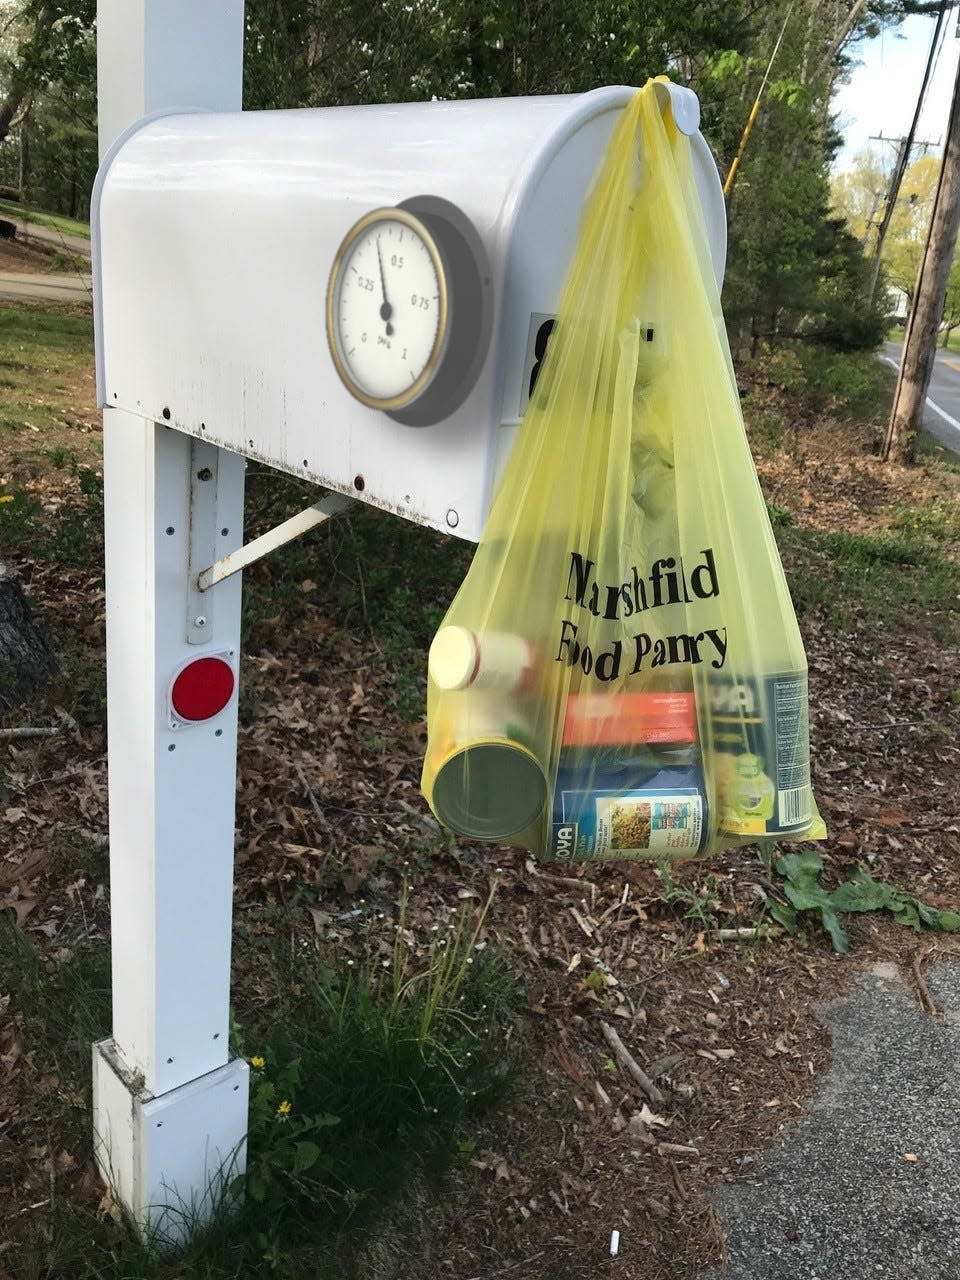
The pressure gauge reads 0.4 MPa
